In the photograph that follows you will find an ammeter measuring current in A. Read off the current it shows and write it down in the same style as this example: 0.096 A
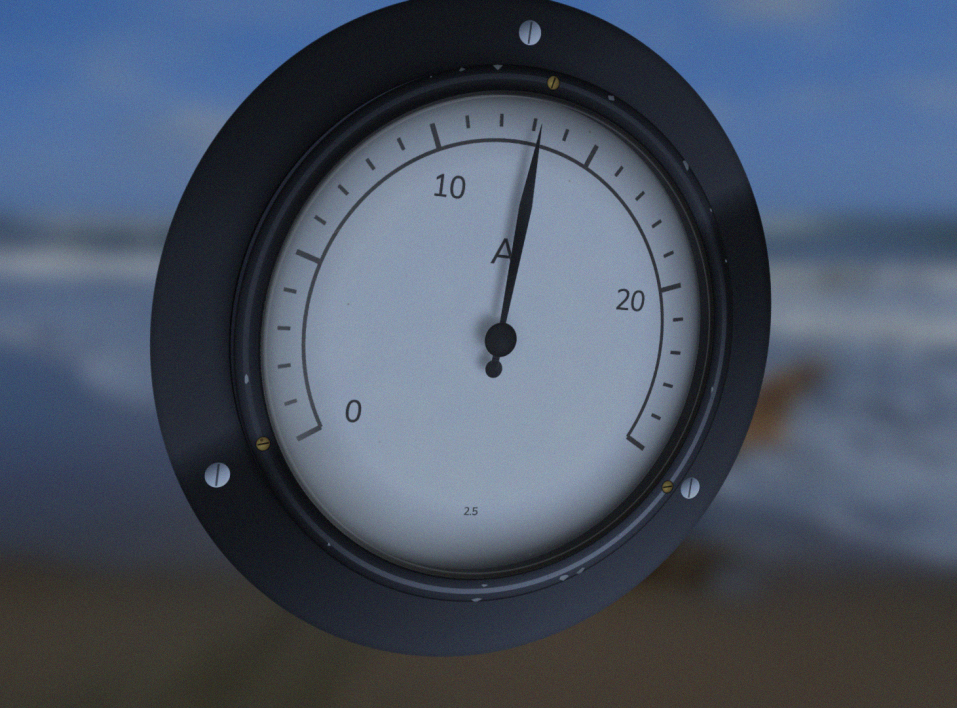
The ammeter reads 13 A
